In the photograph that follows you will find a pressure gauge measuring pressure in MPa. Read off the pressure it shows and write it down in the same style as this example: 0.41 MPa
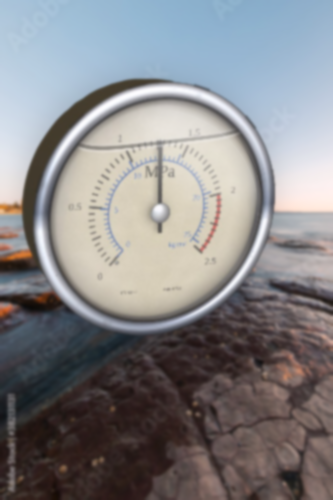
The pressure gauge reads 1.25 MPa
